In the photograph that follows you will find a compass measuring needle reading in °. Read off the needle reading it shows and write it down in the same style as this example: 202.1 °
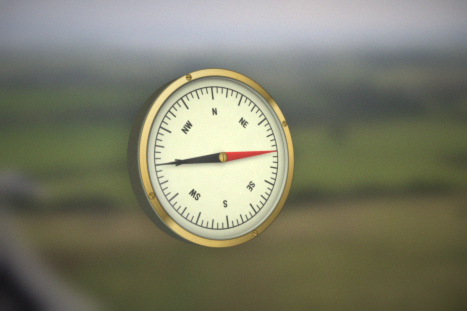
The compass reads 90 °
